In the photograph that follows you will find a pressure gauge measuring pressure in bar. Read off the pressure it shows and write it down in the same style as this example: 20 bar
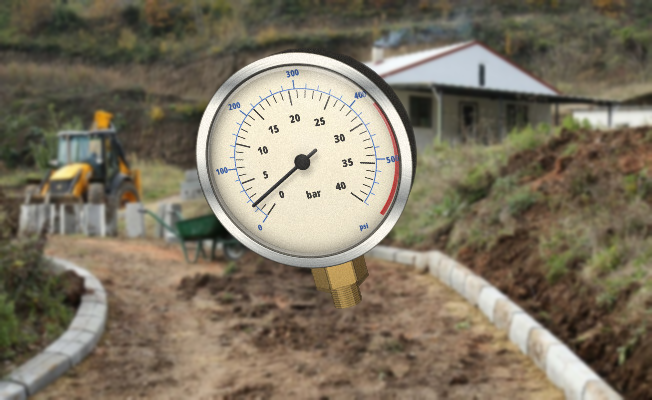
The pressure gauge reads 2 bar
